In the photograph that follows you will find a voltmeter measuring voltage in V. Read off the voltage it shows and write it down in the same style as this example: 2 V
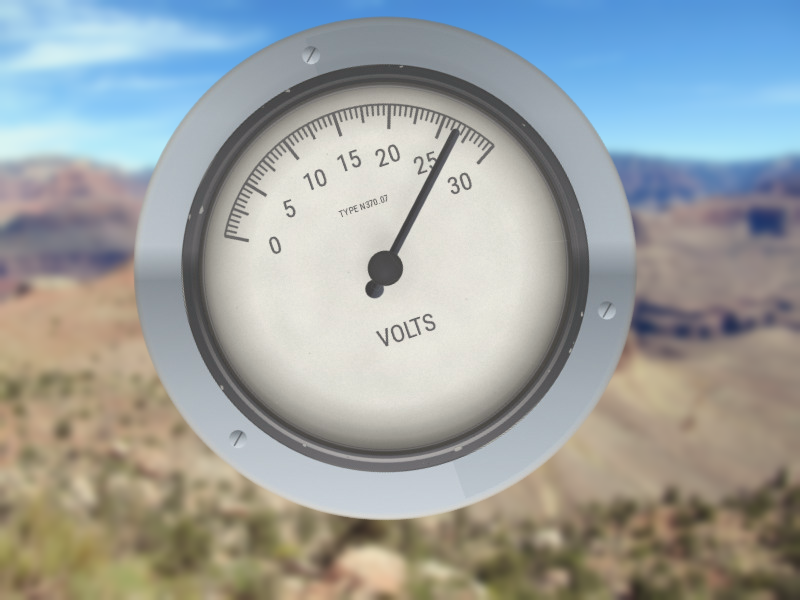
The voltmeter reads 26.5 V
